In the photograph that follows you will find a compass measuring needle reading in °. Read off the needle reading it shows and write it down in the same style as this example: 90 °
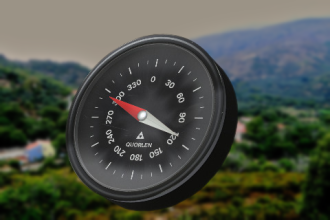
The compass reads 295 °
